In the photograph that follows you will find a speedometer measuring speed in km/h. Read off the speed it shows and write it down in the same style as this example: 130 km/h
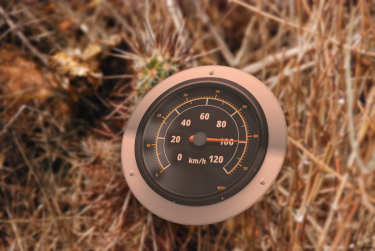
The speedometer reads 100 km/h
